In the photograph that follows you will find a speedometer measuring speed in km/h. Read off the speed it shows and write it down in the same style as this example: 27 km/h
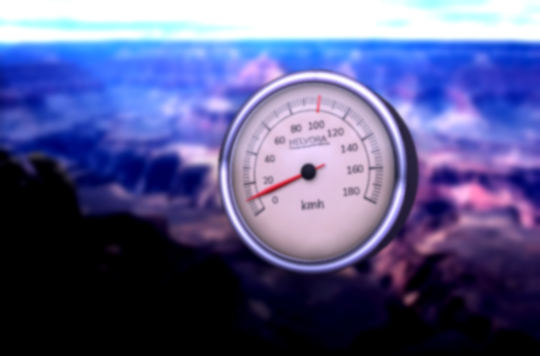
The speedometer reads 10 km/h
